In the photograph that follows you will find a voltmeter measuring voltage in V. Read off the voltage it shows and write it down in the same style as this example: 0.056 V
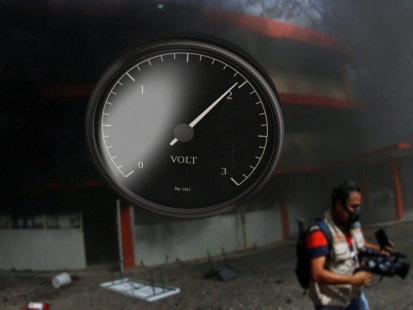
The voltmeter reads 1.95 V
